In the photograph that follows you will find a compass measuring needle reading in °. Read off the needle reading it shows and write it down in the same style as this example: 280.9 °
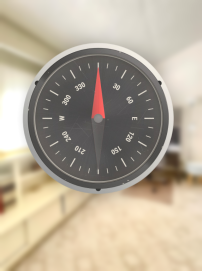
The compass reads 0 °
